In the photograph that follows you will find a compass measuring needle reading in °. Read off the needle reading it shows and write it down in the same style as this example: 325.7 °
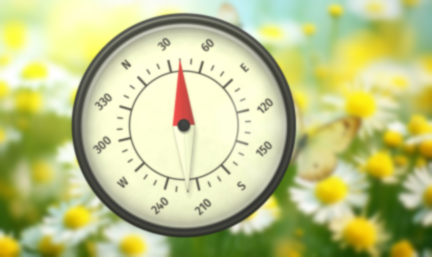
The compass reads 40 °
